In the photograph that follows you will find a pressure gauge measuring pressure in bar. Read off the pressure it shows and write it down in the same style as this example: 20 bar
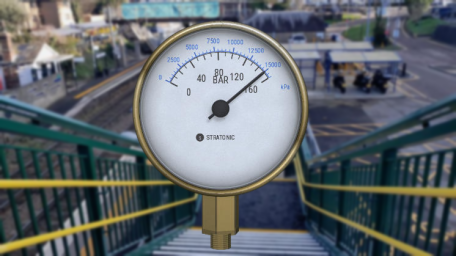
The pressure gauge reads 150 bar
